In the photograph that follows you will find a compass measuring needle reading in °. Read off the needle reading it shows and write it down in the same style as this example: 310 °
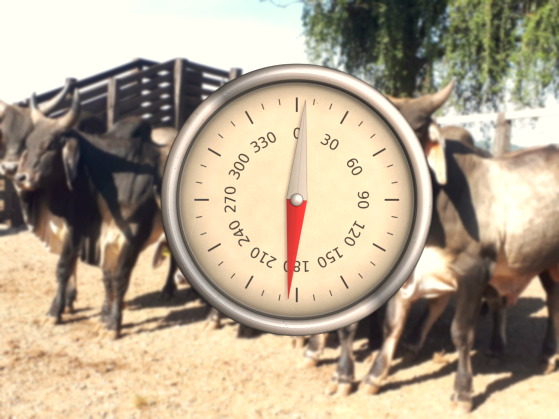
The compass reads 185 °
